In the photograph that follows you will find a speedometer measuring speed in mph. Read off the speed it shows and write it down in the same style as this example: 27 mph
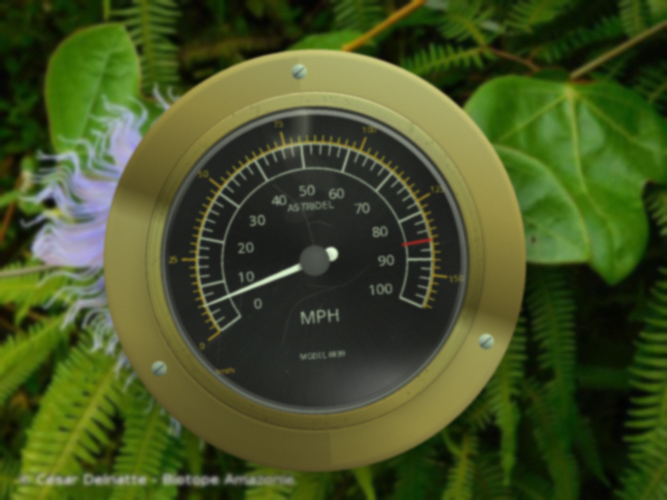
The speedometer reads 6 mph
